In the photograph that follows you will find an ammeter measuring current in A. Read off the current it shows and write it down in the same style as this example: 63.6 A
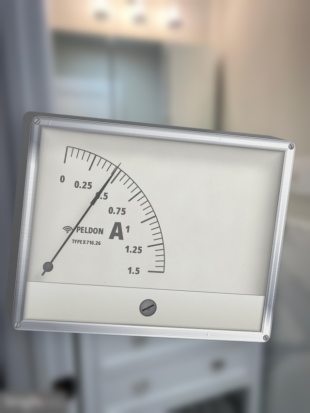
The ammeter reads 0.45 A
